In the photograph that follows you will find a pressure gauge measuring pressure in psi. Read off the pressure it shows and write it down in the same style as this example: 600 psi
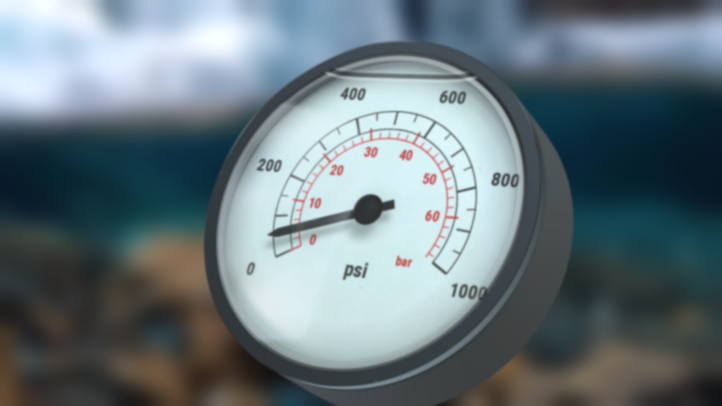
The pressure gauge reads 50 psi
